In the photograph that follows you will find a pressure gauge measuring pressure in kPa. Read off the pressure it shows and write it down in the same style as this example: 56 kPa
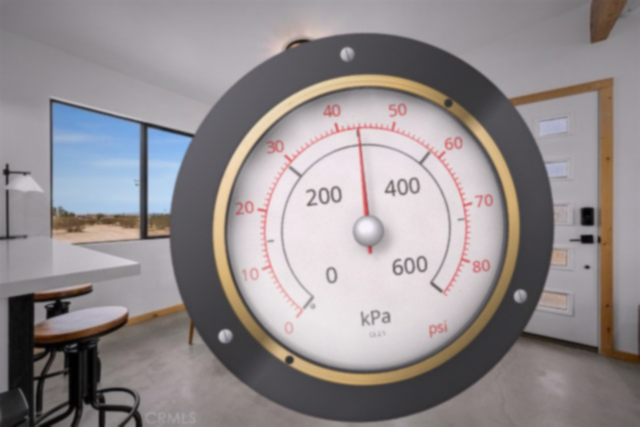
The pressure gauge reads 300 kPa
